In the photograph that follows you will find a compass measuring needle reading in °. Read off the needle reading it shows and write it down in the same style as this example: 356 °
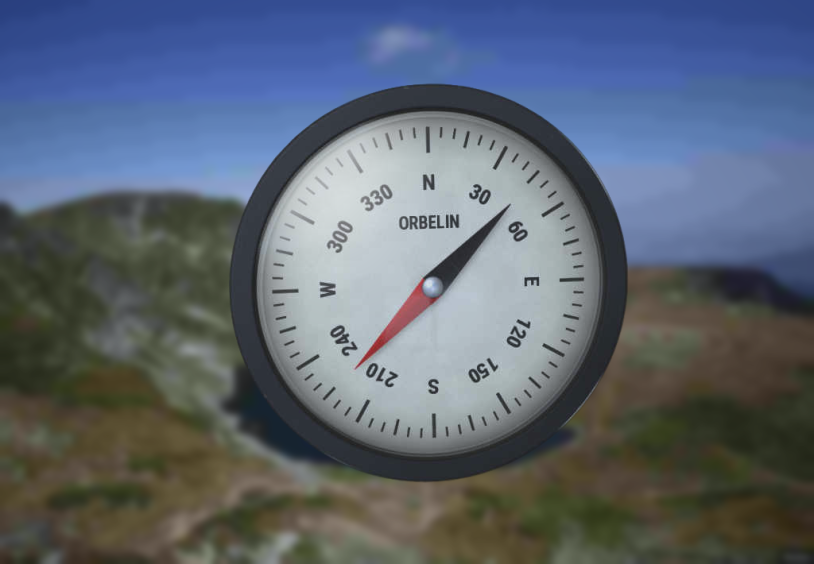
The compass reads 225 °
